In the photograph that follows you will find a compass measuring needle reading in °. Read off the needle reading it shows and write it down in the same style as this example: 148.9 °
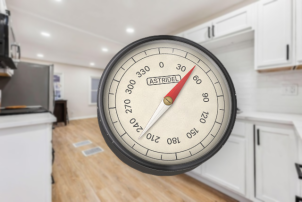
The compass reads 45 °
